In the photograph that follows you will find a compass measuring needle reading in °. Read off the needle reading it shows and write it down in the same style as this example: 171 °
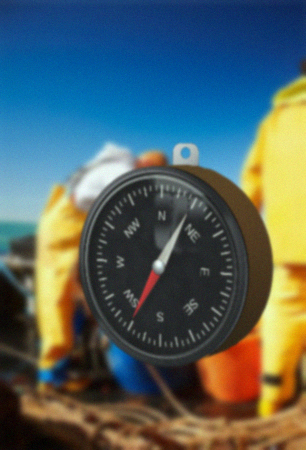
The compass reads 210 °
